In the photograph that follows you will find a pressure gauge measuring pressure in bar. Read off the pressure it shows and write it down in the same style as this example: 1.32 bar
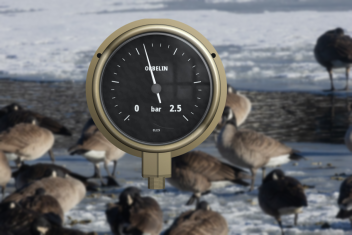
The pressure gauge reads 1.1 bar
